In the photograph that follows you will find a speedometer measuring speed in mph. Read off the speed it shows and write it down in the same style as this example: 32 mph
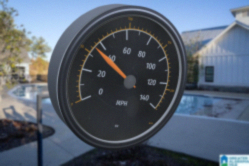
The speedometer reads 35 mph
